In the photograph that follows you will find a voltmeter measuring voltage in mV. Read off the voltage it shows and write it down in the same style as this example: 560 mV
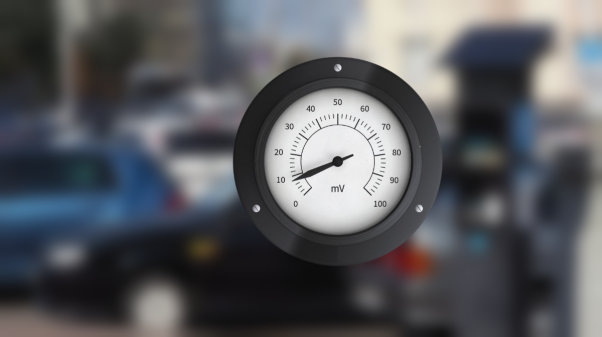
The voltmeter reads 8 mV
